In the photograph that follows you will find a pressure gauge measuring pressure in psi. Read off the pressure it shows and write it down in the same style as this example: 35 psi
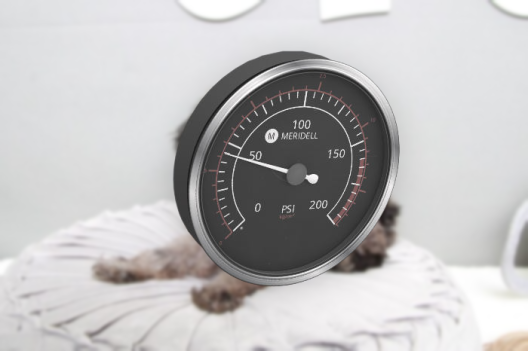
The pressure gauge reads 45 psi
